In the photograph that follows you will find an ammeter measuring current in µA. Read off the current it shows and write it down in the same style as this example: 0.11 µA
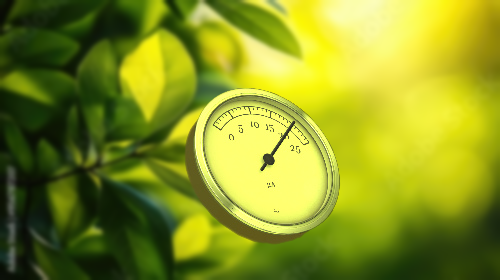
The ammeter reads 20 µA
